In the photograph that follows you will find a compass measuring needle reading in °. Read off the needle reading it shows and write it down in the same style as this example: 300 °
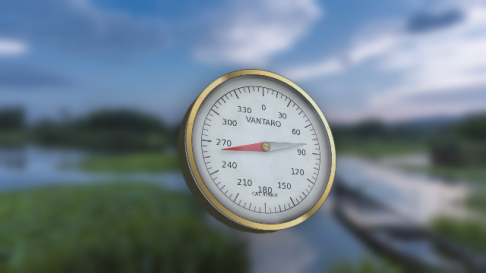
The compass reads 260 °
